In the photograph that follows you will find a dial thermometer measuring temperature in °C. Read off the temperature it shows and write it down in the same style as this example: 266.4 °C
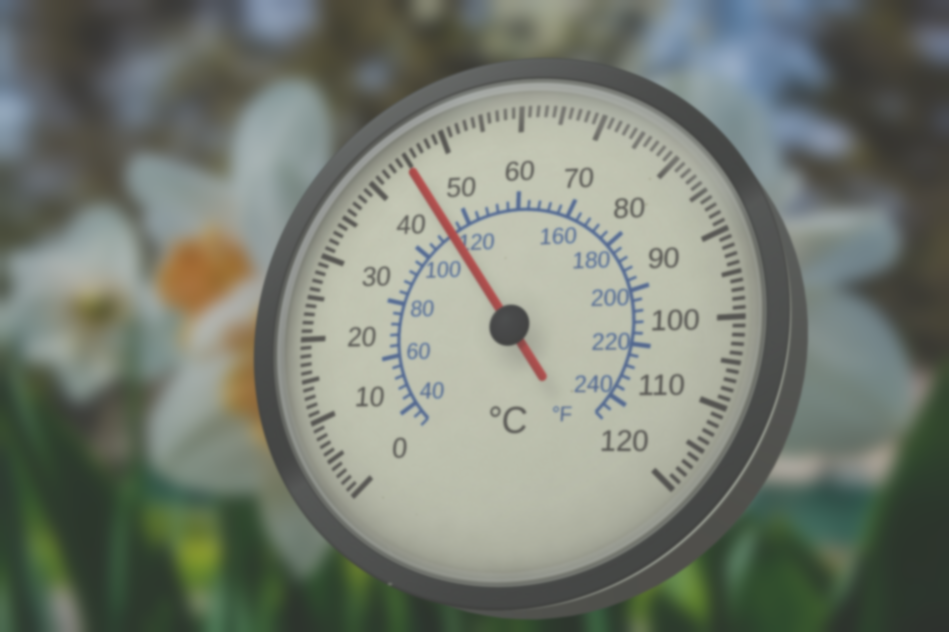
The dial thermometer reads 45 °C
